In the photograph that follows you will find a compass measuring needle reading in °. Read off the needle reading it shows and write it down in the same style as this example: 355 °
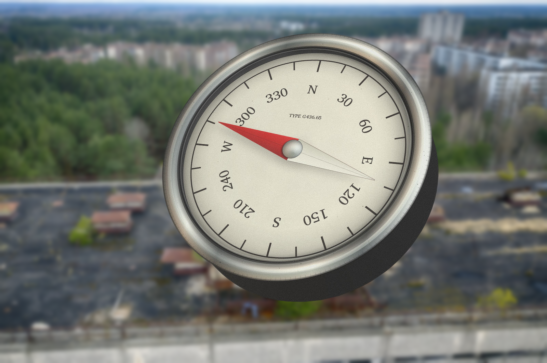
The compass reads 285 °
